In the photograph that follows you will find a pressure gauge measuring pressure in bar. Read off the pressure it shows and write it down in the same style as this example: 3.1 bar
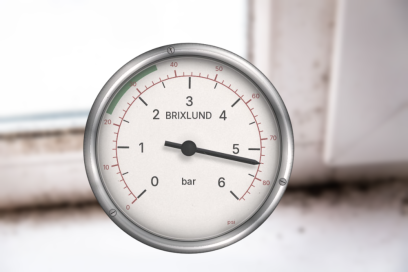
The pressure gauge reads 5.25 bar
